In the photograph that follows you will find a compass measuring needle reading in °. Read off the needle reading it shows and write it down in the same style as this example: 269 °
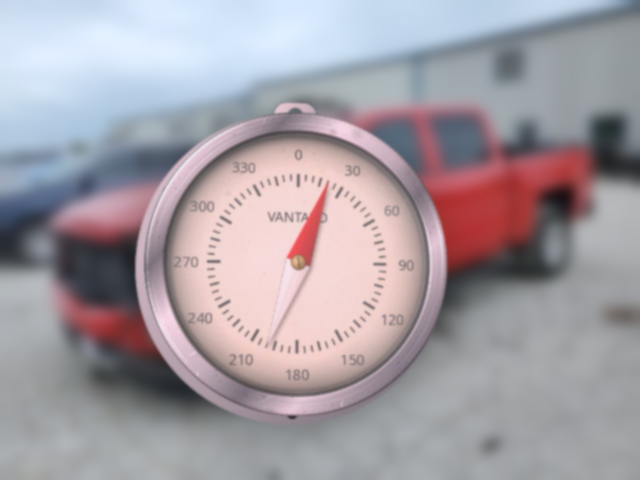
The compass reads 20 °
